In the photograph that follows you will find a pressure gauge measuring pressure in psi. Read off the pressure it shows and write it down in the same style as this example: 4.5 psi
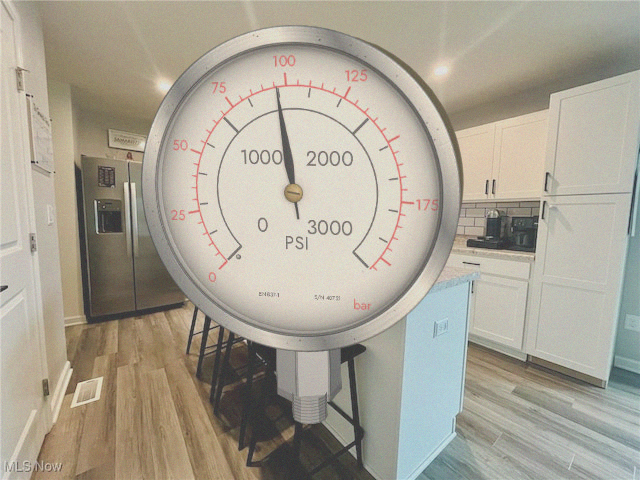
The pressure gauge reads 1400 psi
